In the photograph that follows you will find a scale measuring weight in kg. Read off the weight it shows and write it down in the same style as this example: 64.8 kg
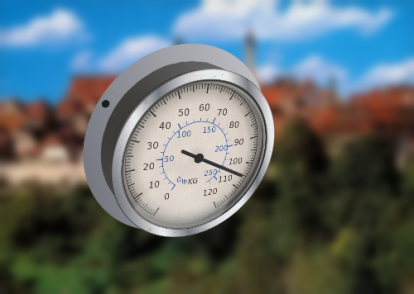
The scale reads 105 kg
